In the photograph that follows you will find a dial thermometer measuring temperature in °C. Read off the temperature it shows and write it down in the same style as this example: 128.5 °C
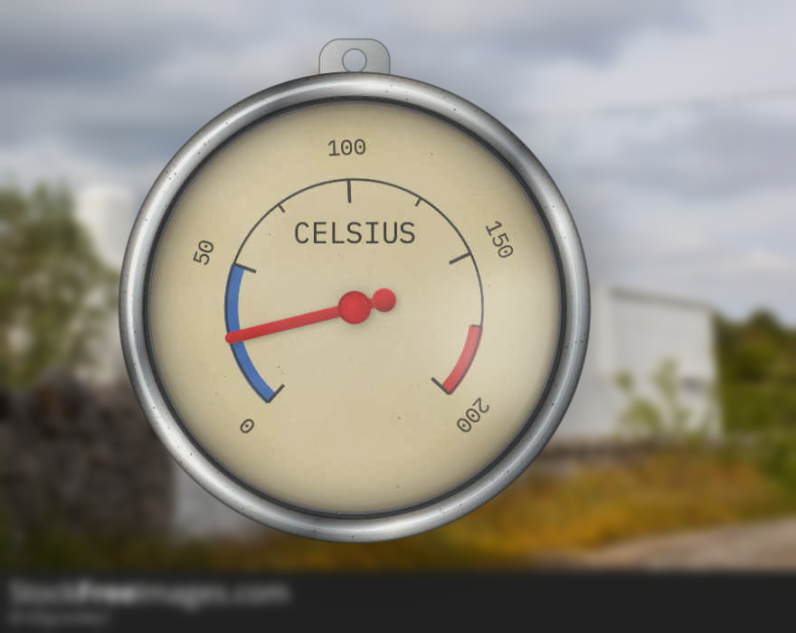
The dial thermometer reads 25 °C
